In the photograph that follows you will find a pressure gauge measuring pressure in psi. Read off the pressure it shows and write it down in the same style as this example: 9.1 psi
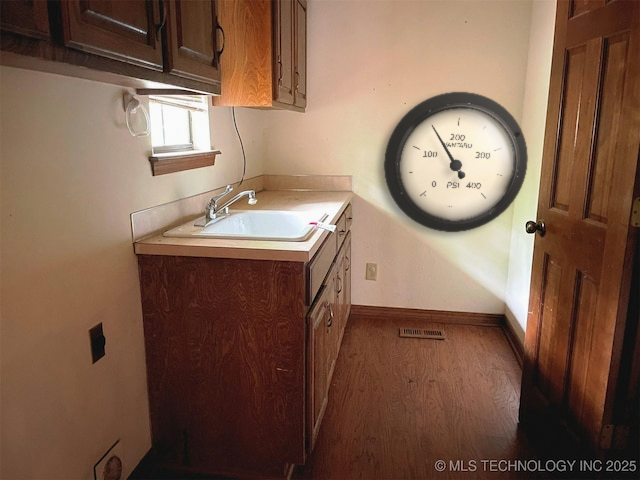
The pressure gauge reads 150 psi
